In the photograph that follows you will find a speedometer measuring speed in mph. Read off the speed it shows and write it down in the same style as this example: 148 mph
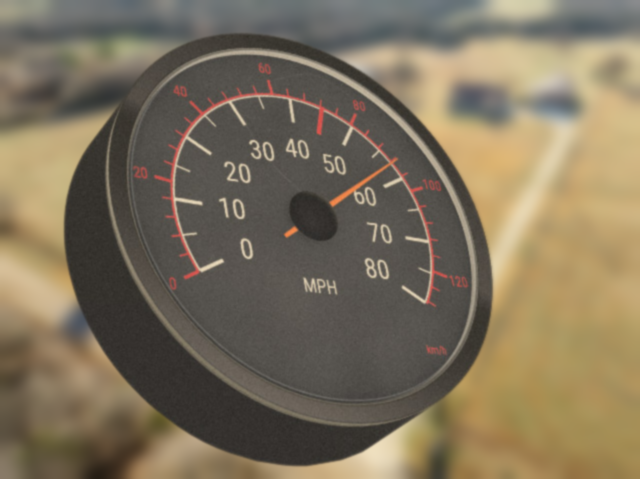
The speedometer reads 57.5 mph
